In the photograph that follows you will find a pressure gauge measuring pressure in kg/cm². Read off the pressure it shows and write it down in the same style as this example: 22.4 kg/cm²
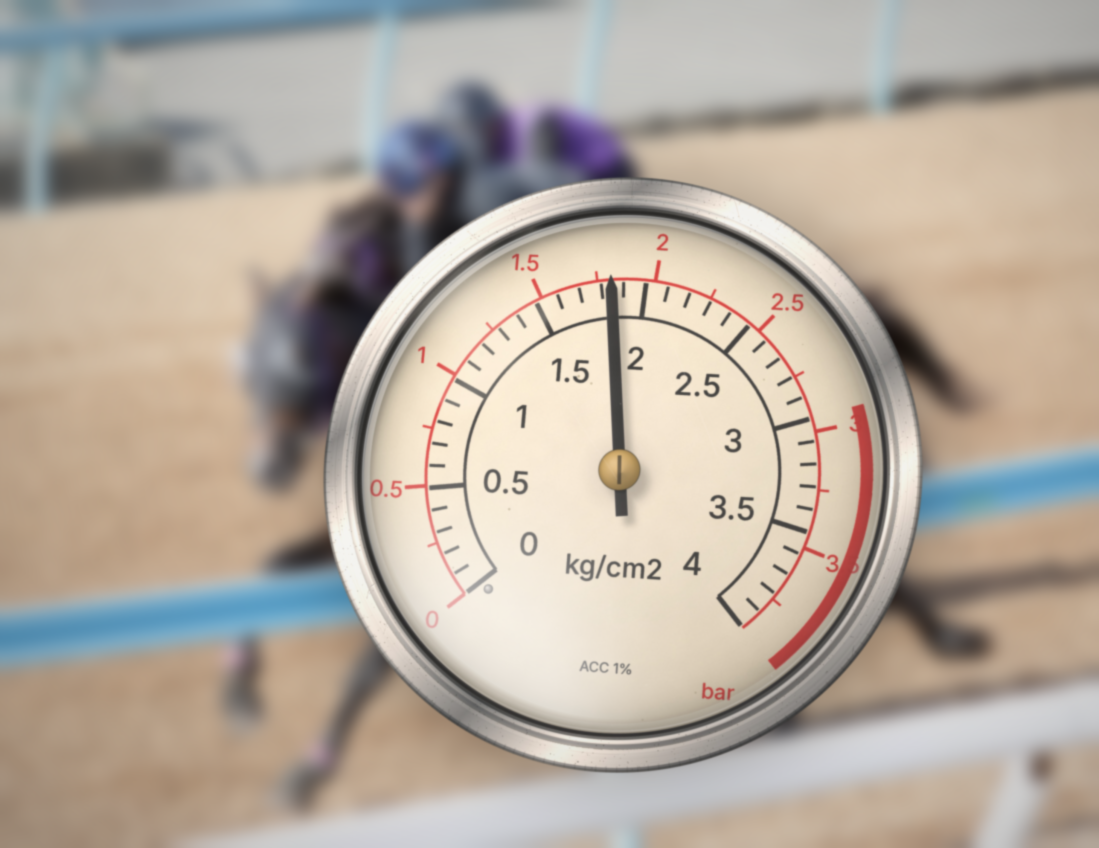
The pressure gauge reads 1.85 kg/cm²
